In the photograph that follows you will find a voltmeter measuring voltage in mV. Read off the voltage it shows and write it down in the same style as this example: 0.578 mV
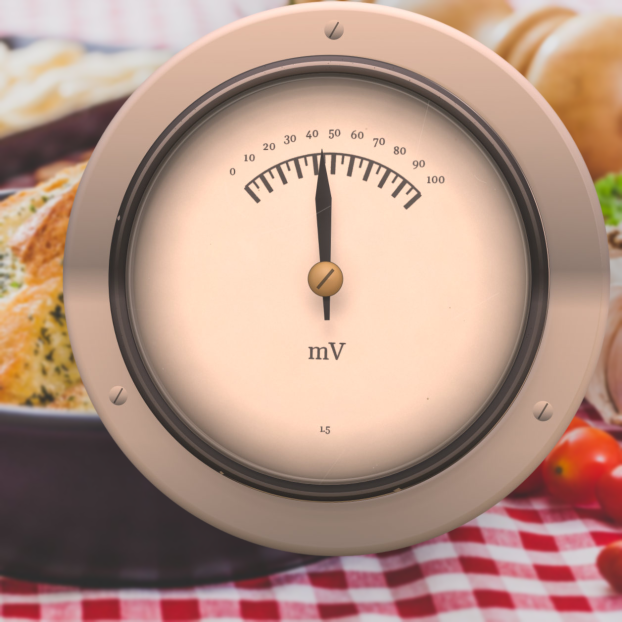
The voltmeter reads 45 mV
